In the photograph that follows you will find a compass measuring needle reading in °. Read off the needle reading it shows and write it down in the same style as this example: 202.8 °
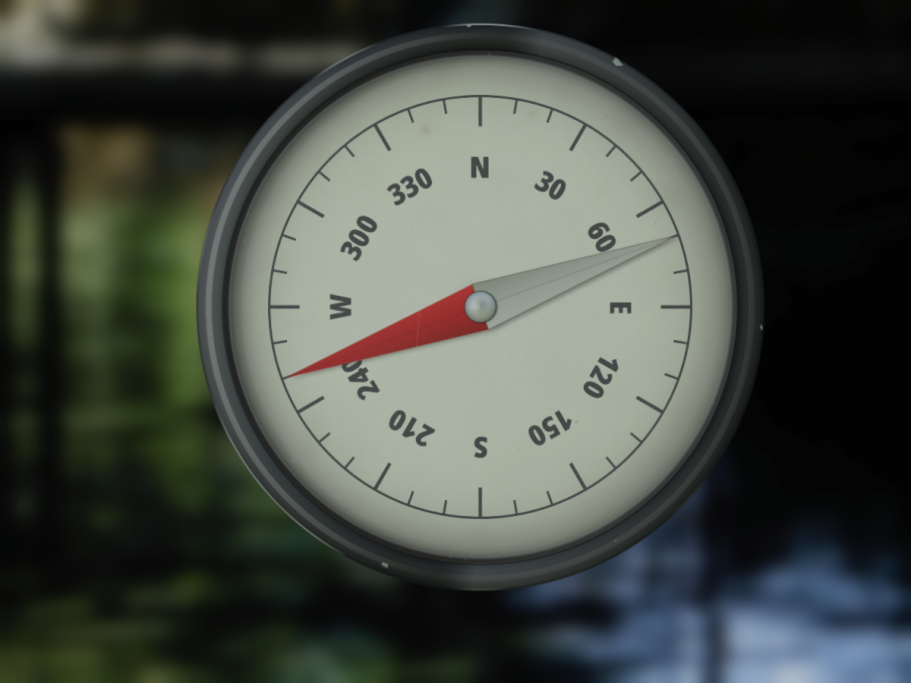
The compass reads 250 °
